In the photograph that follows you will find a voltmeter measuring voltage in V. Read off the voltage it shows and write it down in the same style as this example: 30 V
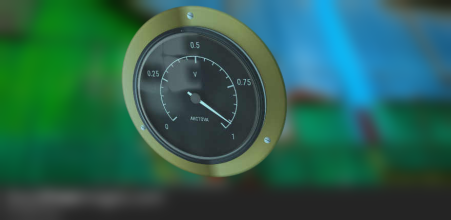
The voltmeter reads 0.95 V
